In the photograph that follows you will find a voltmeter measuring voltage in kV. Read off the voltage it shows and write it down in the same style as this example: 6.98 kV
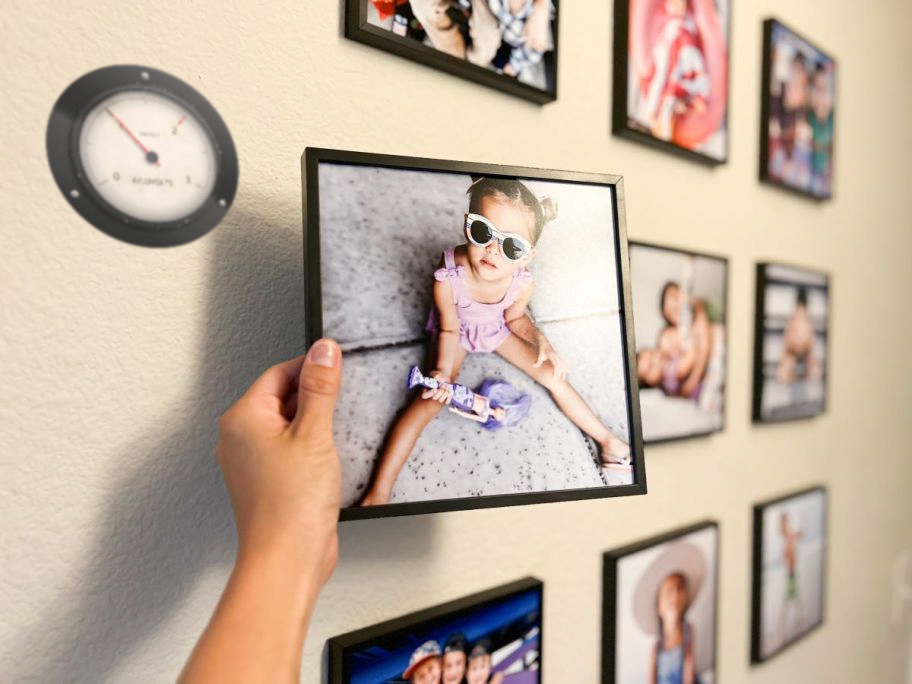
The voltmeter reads 1 kV
